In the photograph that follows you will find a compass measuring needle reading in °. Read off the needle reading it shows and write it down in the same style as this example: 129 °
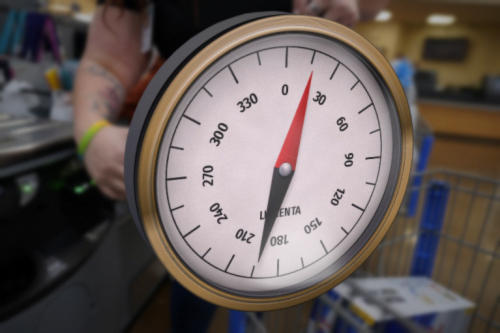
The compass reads 15 °
